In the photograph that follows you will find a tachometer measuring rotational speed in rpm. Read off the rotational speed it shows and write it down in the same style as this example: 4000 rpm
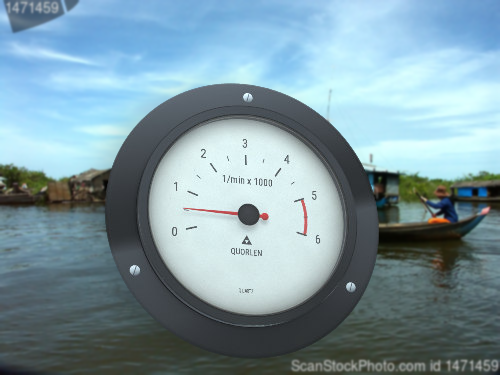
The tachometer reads 500 rpm
